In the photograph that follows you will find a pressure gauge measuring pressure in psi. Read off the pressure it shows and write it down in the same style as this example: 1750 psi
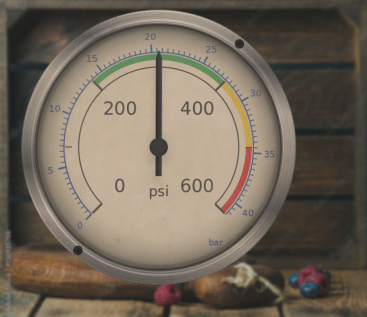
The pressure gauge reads 300 psi
